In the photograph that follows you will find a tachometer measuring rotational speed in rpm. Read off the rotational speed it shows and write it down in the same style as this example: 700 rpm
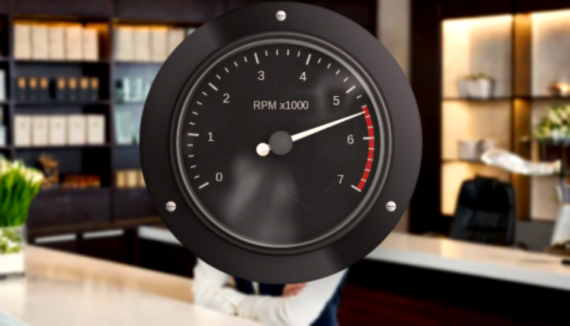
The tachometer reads 5500 rpm
